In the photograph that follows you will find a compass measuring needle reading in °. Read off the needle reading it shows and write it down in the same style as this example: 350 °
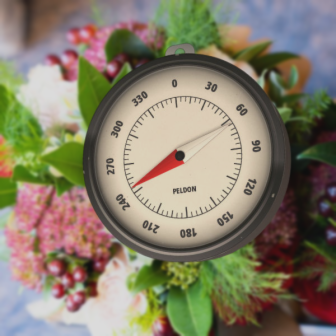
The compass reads 245 °
